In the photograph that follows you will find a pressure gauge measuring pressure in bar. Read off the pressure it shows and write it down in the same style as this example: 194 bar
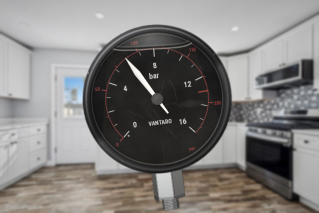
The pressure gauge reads 6 bar
